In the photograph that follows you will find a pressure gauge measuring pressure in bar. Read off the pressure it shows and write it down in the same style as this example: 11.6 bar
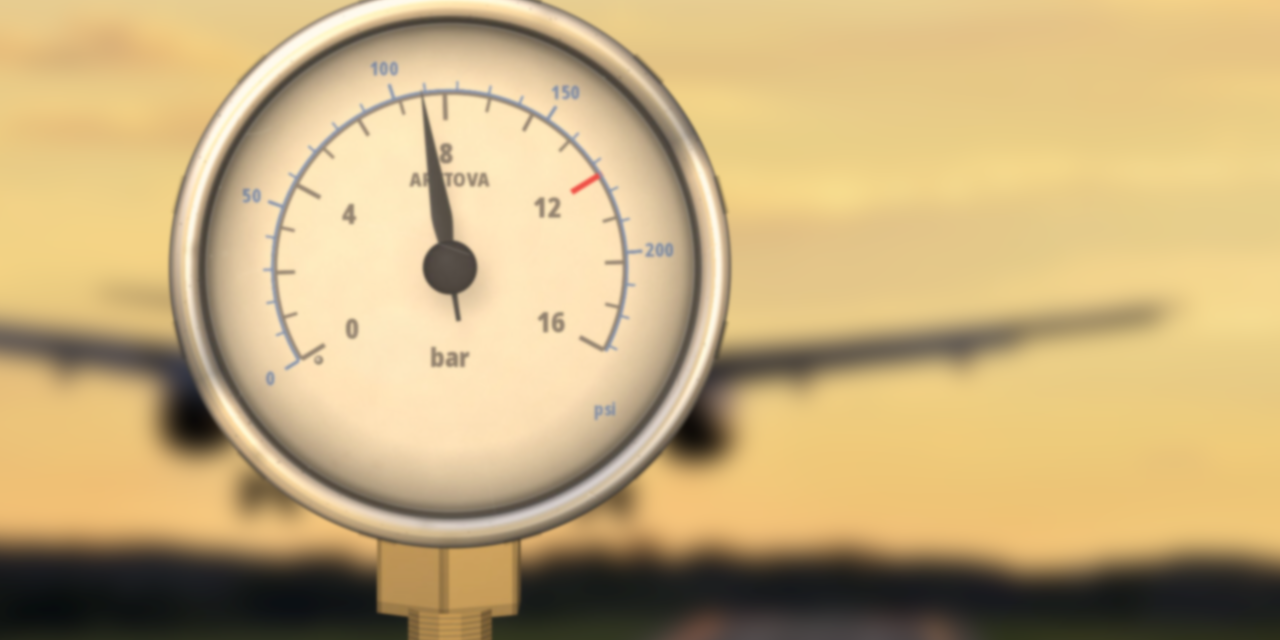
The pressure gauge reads 7.5 bar
